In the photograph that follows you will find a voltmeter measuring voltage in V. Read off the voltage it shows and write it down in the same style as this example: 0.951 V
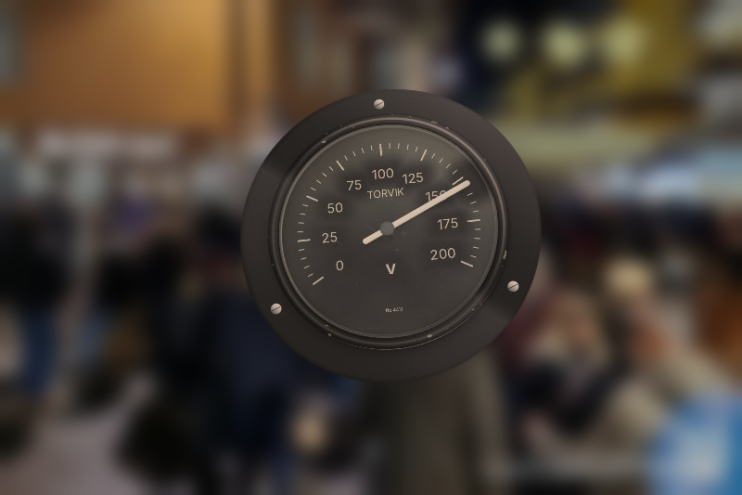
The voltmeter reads 155 V
